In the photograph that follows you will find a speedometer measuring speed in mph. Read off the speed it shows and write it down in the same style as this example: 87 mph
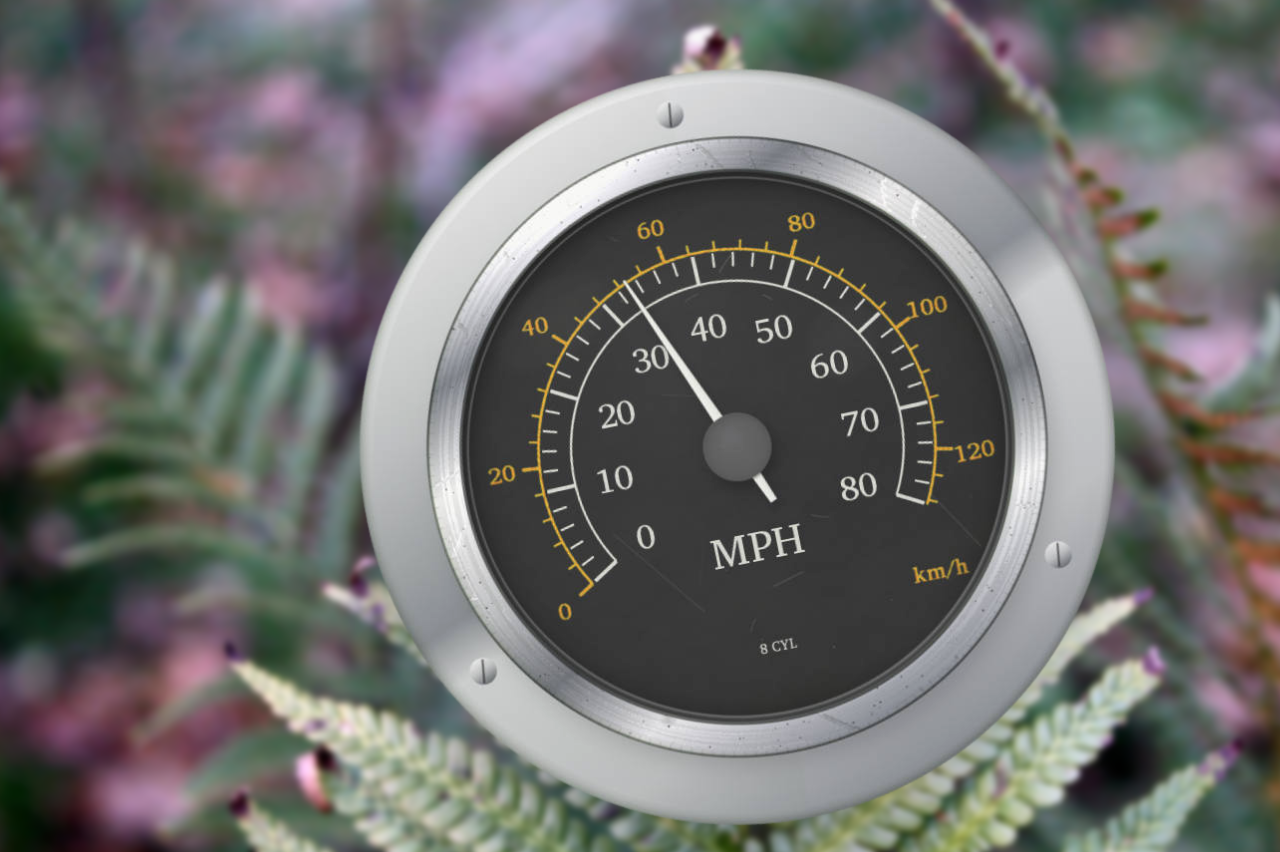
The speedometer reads 33 mph
